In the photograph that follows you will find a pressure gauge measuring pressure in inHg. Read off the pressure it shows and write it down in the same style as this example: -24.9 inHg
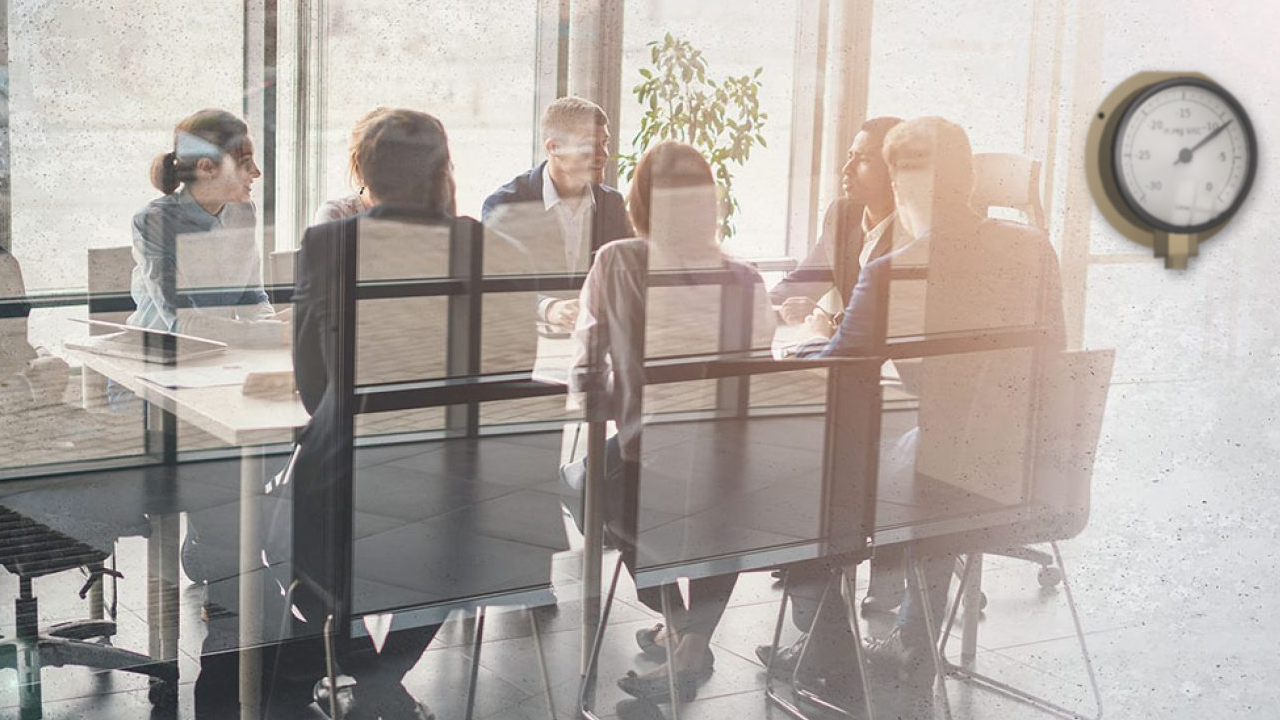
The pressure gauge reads -9 inHg
